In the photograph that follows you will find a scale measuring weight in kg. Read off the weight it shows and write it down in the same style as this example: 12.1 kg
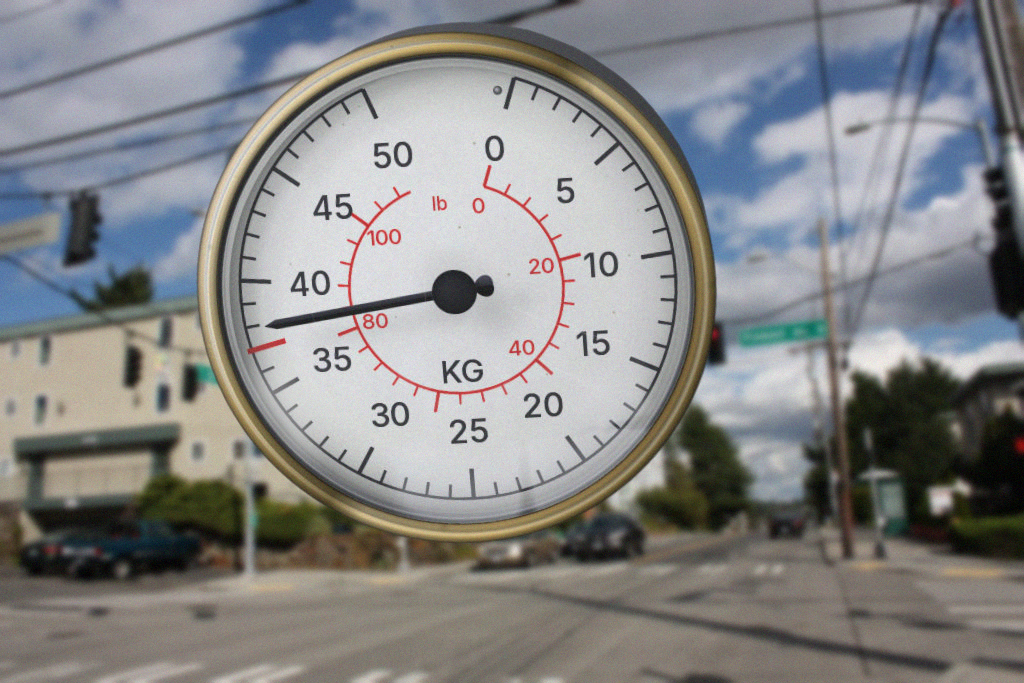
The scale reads 38 kg
